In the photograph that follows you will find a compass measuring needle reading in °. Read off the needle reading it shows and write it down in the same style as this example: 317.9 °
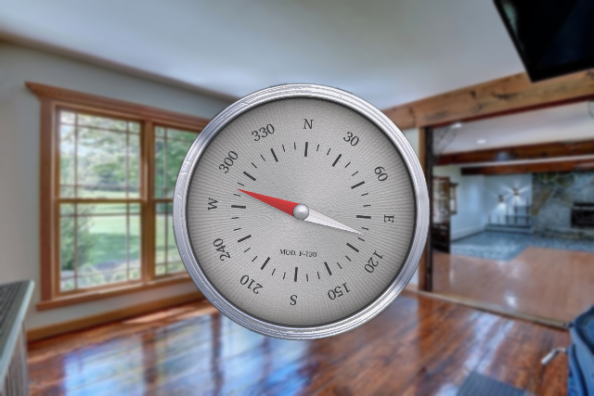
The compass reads 285 °
